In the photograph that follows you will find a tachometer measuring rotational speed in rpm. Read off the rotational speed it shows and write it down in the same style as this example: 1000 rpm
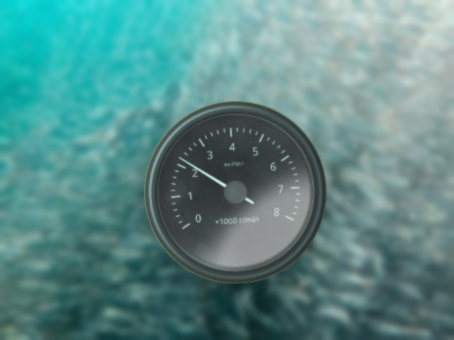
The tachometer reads 2200 rpm
